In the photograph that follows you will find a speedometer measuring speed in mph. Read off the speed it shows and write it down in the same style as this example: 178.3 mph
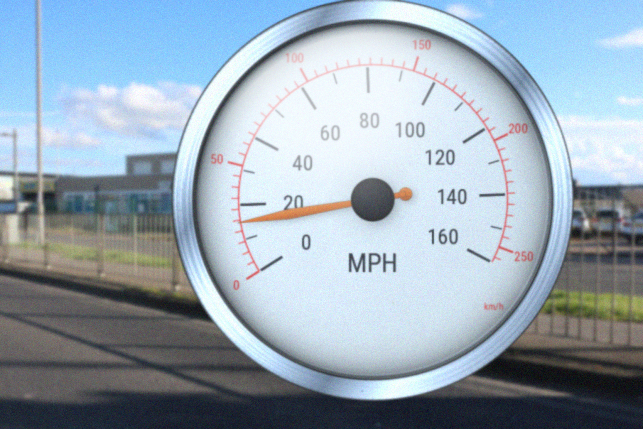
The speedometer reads 15 mph
